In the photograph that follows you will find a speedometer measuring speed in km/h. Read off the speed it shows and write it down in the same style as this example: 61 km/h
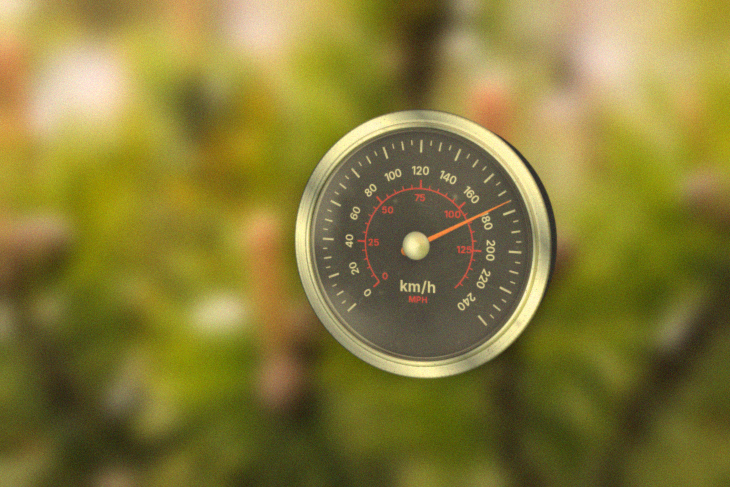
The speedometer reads 175 km/h
